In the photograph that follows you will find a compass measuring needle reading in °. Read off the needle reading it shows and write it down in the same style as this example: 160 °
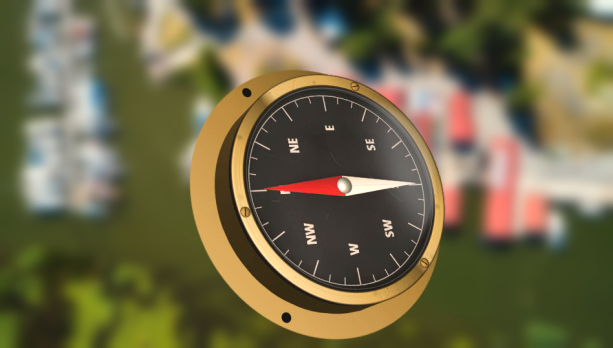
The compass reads 0 °
